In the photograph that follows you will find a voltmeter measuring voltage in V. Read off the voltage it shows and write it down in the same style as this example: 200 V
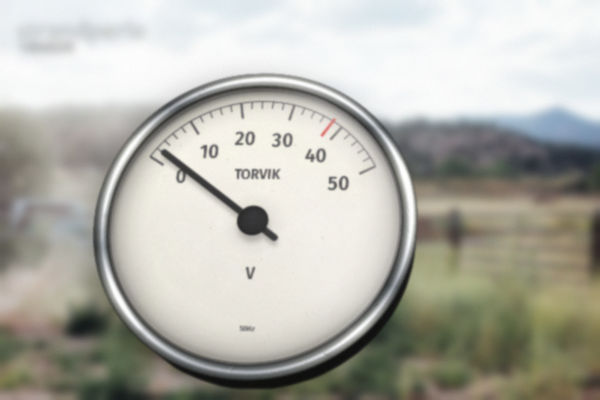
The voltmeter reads 2 V
